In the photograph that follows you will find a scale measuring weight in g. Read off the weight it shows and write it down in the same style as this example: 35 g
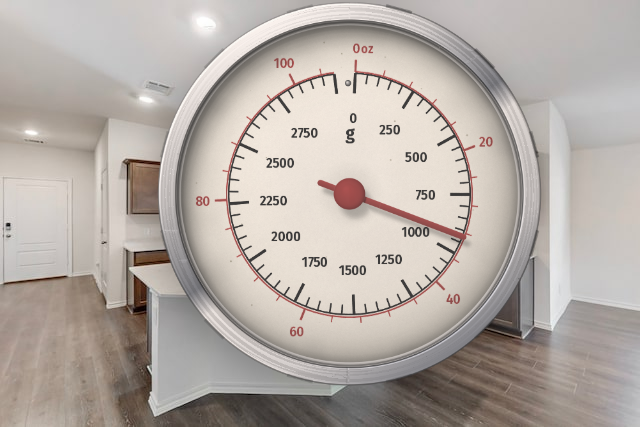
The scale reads 925 g
